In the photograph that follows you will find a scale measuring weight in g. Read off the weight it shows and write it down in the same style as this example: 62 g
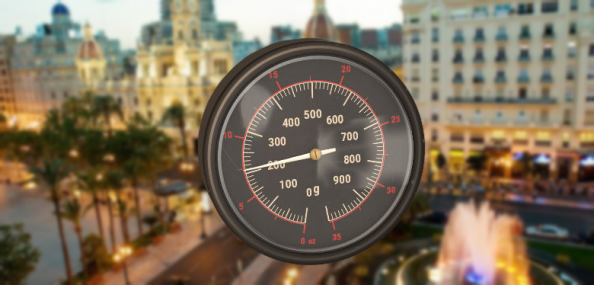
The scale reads 210 g
